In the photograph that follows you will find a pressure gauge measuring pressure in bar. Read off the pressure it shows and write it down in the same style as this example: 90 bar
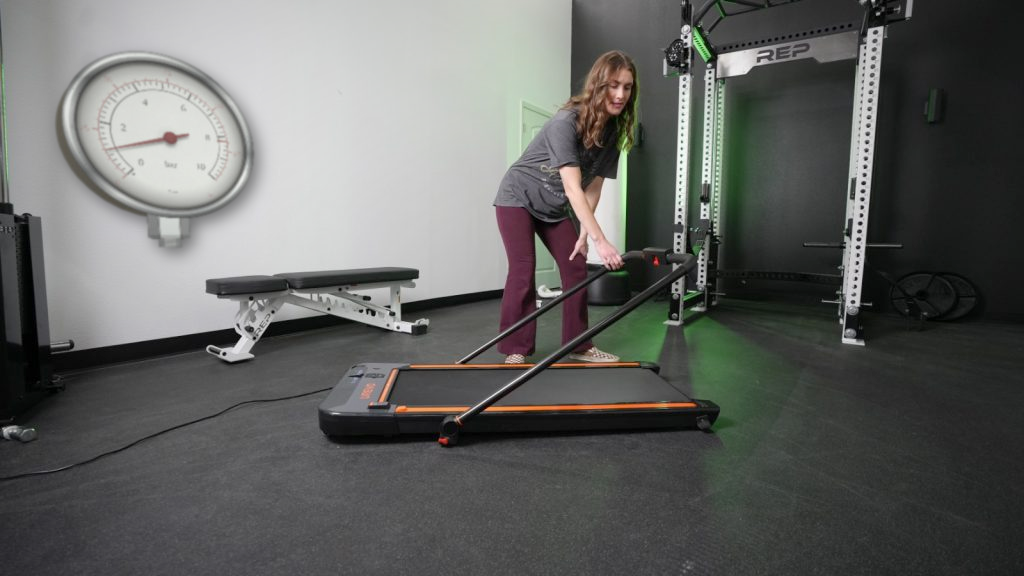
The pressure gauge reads 1 bar
